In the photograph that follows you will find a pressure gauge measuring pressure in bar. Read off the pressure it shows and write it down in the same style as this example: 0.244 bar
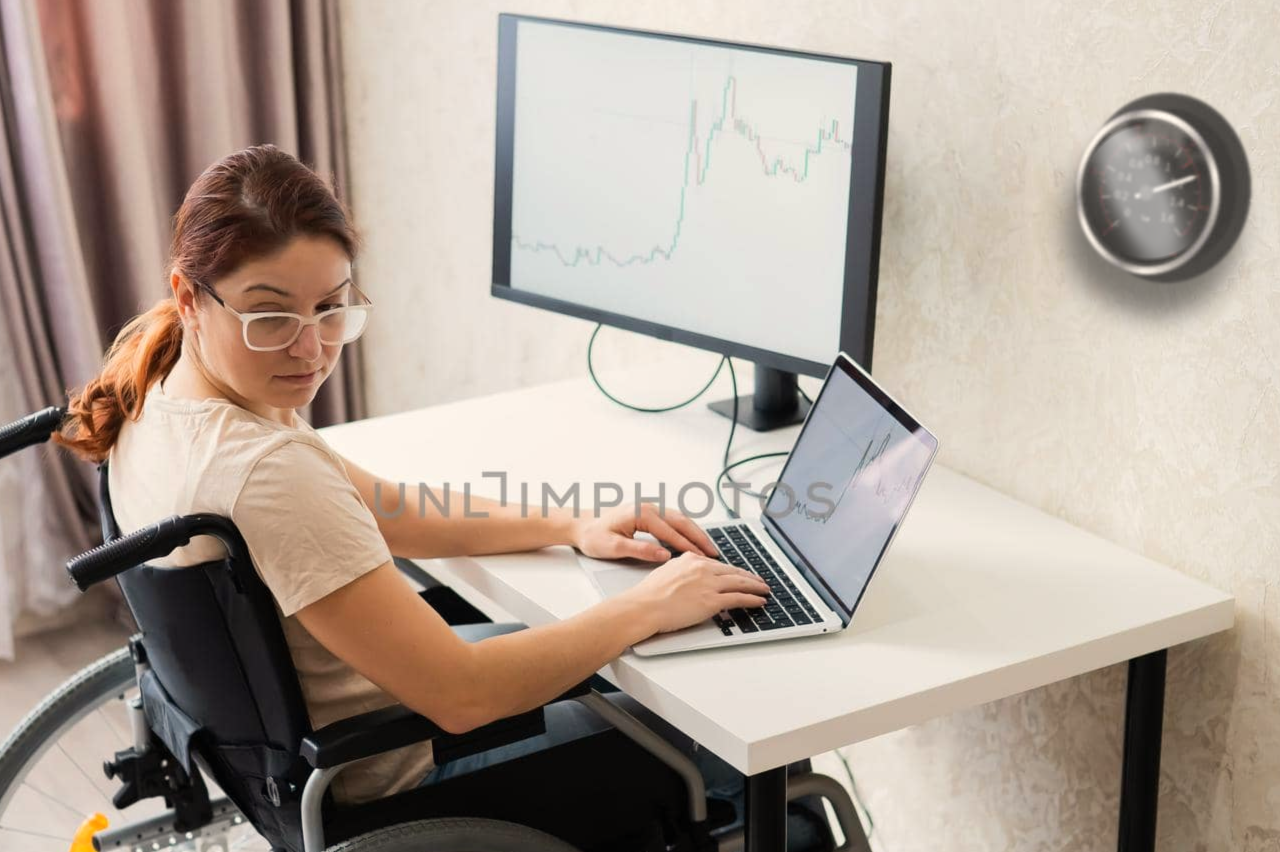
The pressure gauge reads 1.2 bar
